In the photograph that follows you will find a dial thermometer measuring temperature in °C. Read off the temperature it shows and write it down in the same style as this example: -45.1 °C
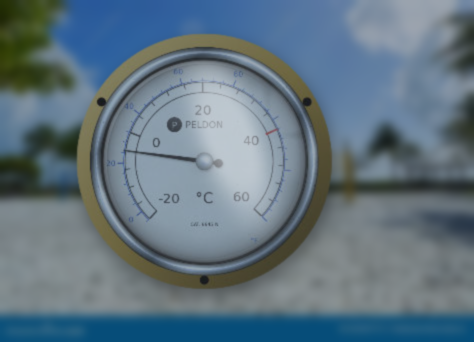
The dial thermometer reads -4 °C
